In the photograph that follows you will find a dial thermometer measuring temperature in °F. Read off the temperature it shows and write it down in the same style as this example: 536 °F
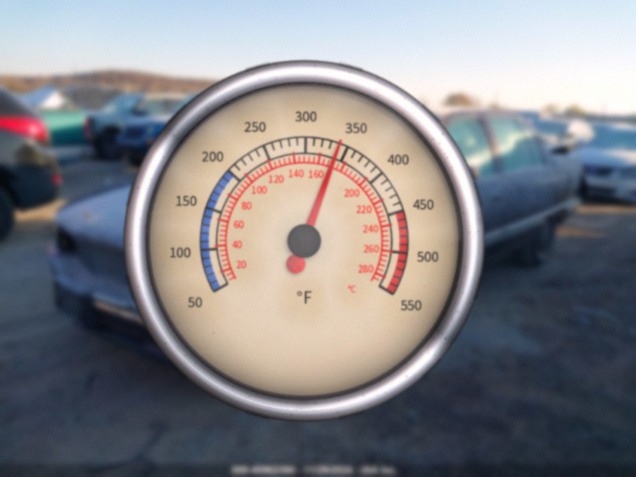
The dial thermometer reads 340 °F
